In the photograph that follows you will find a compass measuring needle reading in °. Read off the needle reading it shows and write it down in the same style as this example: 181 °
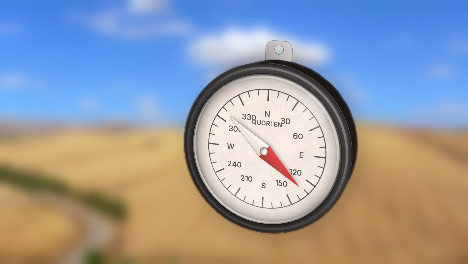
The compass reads 130 °
